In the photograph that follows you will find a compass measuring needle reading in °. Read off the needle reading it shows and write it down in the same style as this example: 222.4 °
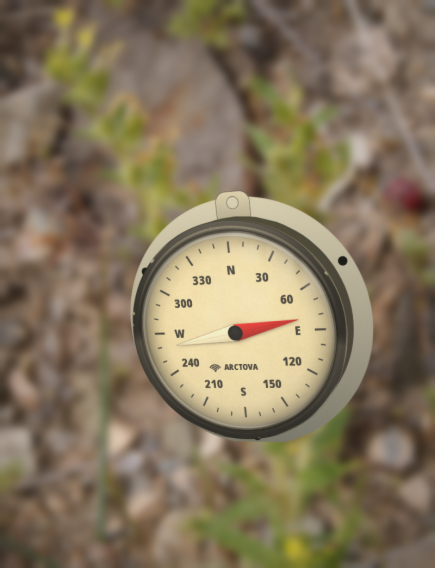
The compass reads 80 °
